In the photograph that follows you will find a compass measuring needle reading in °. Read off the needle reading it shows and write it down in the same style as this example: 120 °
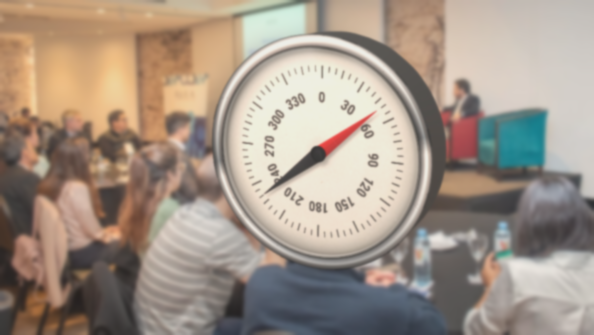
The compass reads 50 °
